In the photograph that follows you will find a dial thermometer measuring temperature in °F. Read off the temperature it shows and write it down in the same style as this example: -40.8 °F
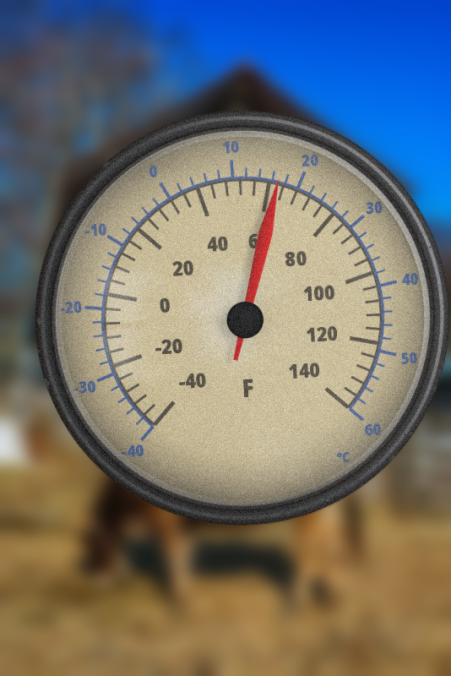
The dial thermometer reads 62 °F
